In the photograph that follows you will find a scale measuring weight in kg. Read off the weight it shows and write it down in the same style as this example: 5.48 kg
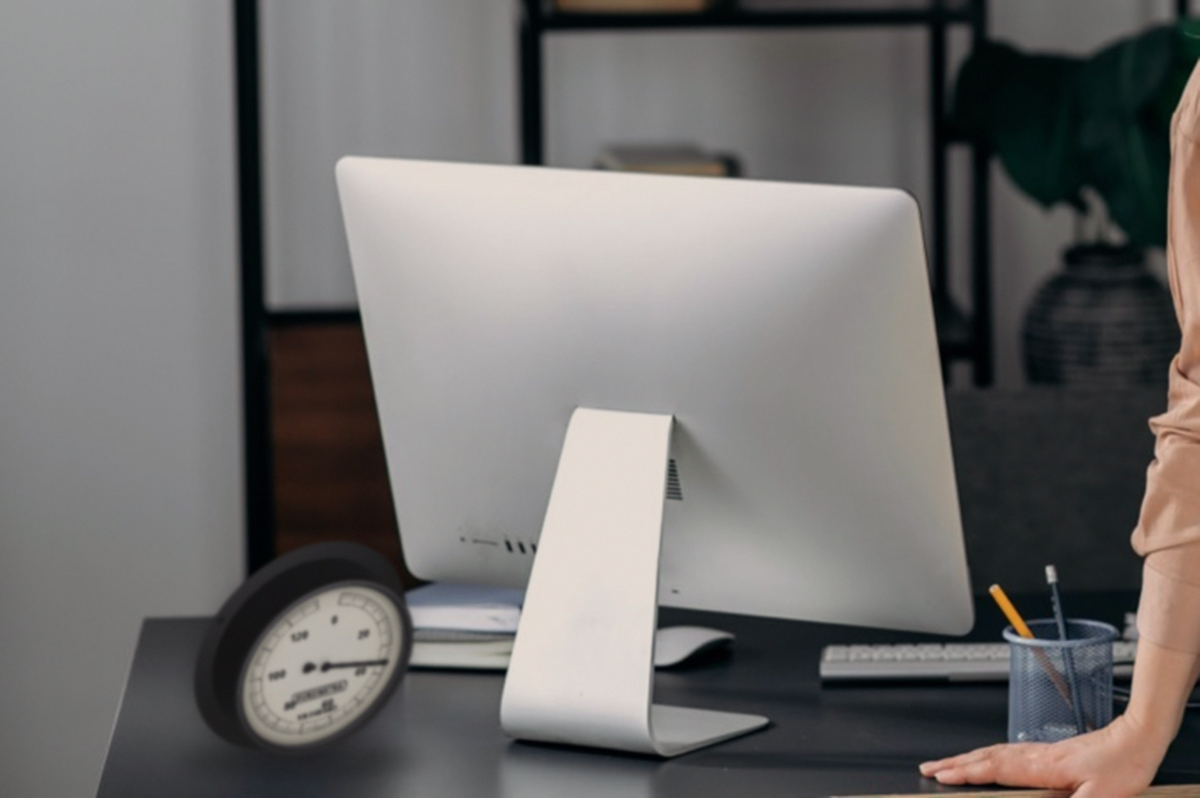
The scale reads 35 kg
